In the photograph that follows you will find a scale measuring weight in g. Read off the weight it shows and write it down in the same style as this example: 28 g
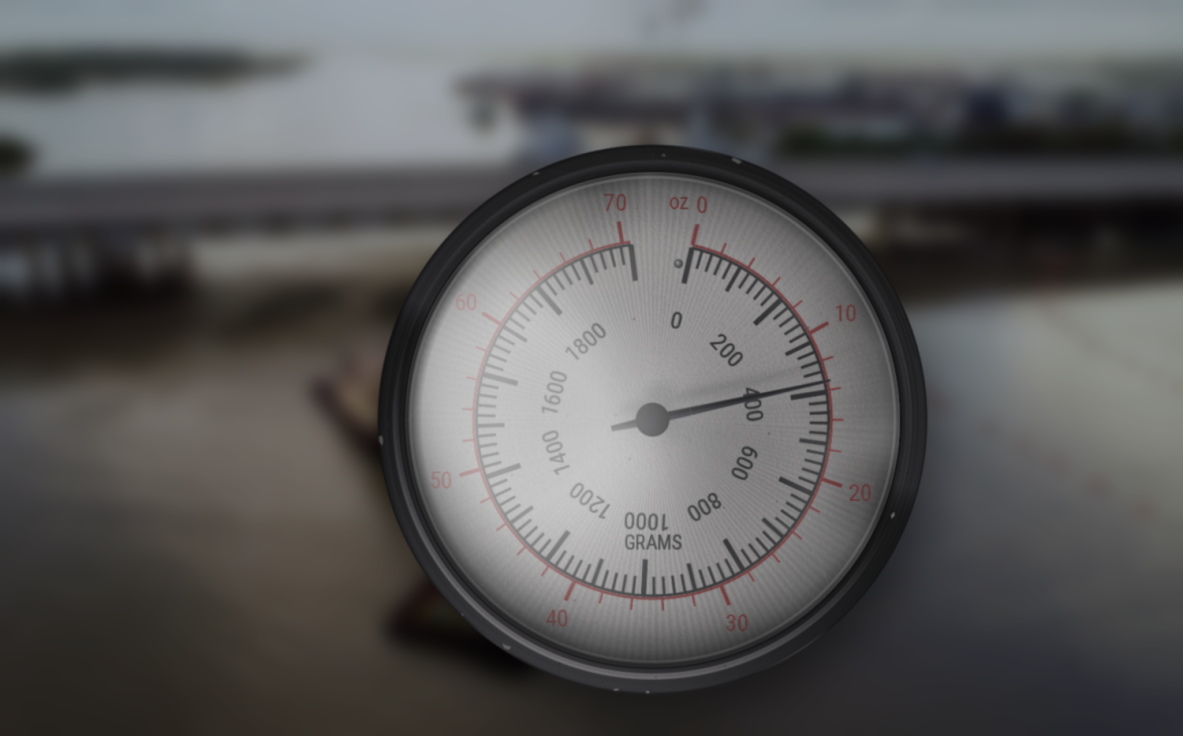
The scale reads 380 g
